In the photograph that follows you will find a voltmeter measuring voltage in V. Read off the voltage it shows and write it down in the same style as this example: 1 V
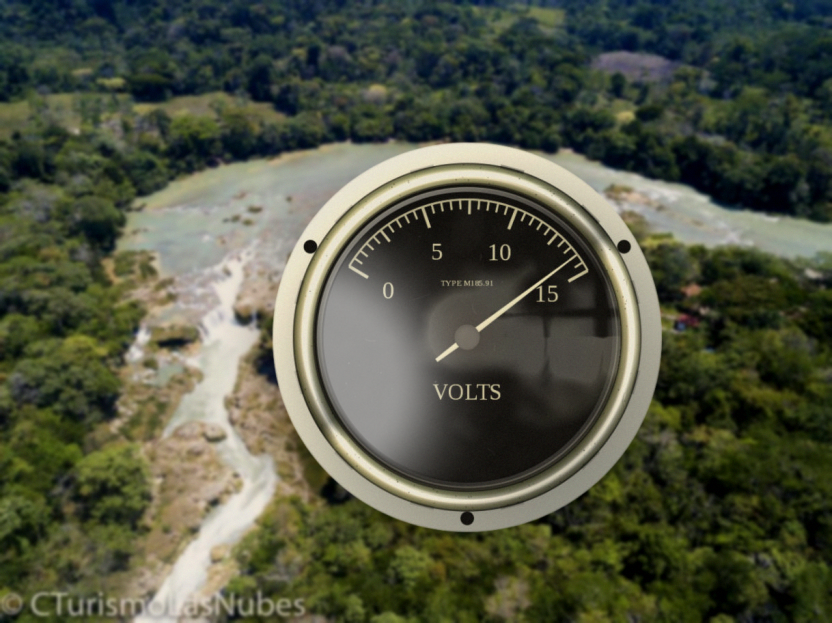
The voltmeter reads 14 V
